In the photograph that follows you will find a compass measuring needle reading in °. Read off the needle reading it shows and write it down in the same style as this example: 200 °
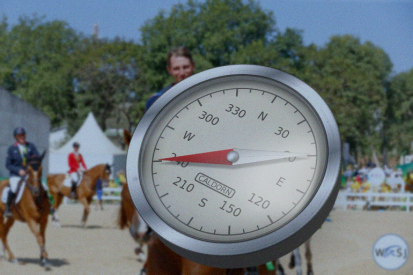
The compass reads 240 °
